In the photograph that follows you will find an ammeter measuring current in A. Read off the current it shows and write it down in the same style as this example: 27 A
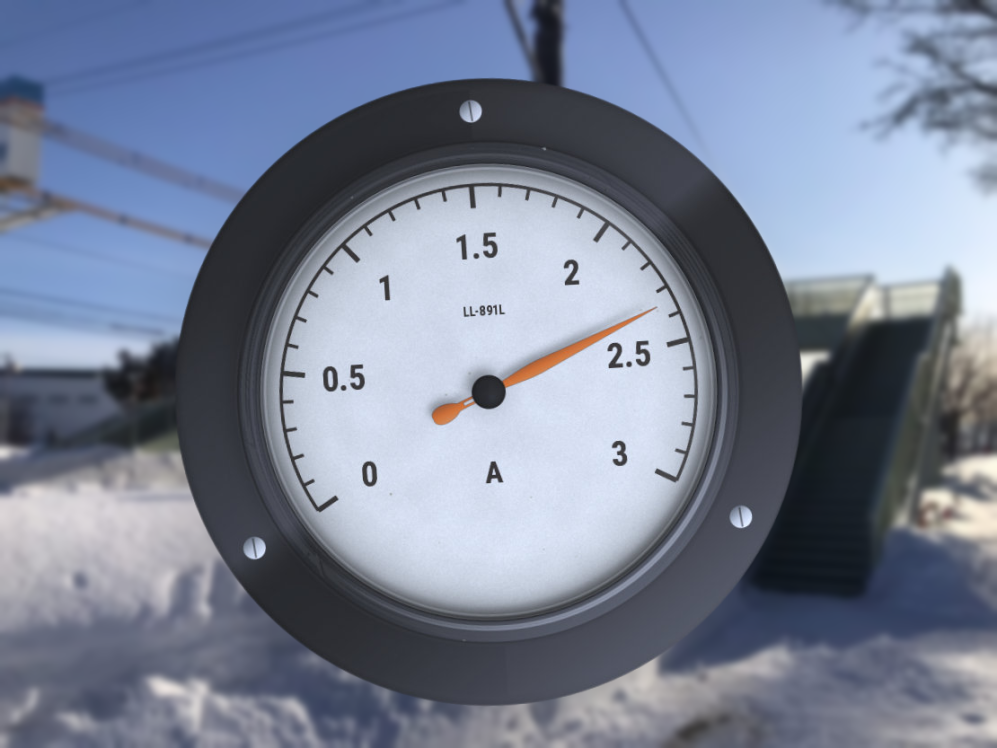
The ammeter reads 2.35 A
